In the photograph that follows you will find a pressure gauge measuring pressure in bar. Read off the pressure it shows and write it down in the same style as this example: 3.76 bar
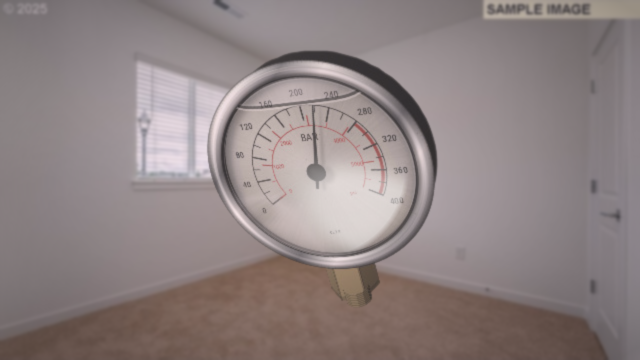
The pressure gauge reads 220 bar
